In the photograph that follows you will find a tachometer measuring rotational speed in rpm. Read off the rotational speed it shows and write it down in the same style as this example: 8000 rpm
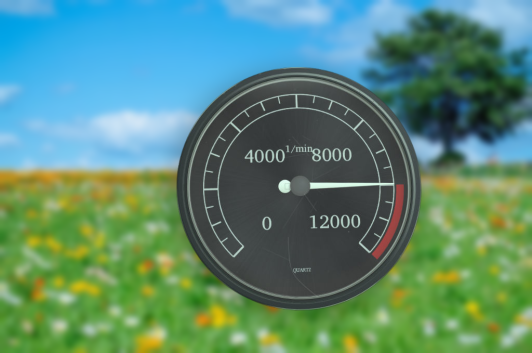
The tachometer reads 10000 rpm
